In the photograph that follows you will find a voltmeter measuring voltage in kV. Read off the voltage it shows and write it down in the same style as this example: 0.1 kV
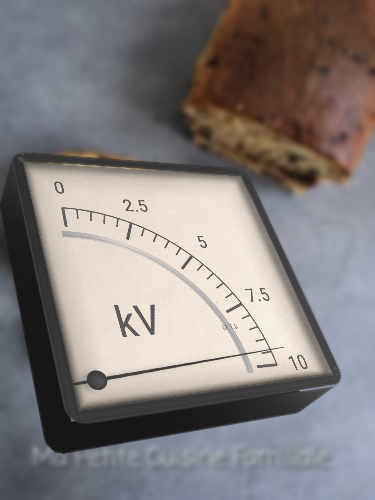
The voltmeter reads 9.5 kV
